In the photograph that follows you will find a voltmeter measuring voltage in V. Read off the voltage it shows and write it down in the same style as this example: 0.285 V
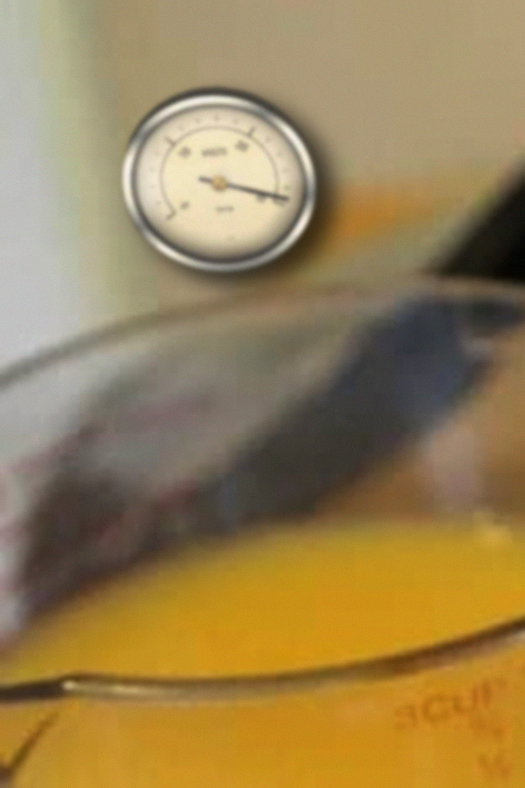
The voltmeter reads 29 V
